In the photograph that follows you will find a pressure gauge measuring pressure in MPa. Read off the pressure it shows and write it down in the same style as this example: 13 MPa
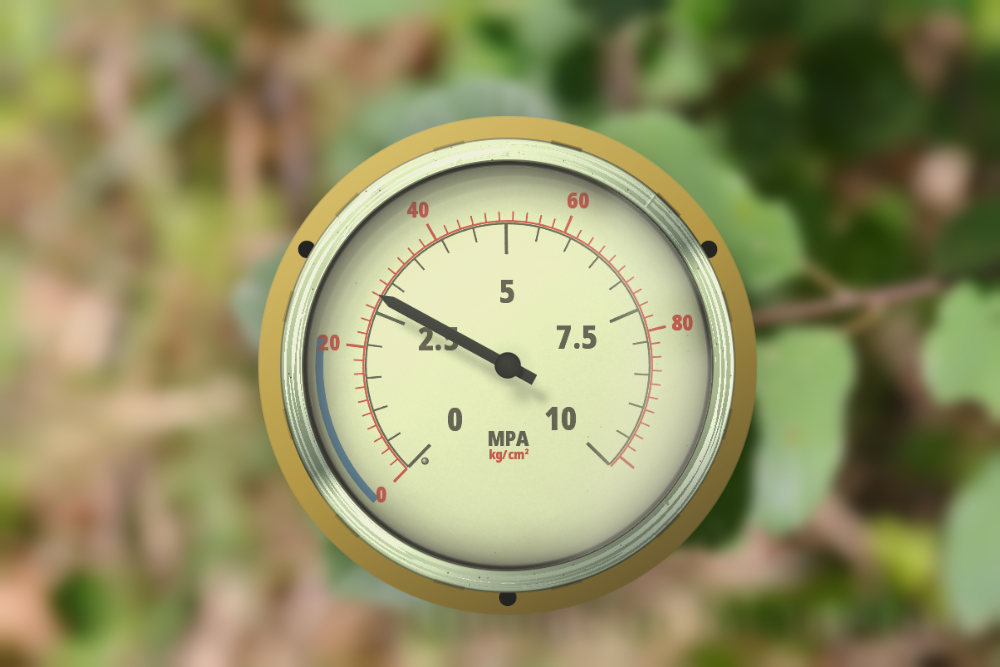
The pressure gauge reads 2.75 MPa
